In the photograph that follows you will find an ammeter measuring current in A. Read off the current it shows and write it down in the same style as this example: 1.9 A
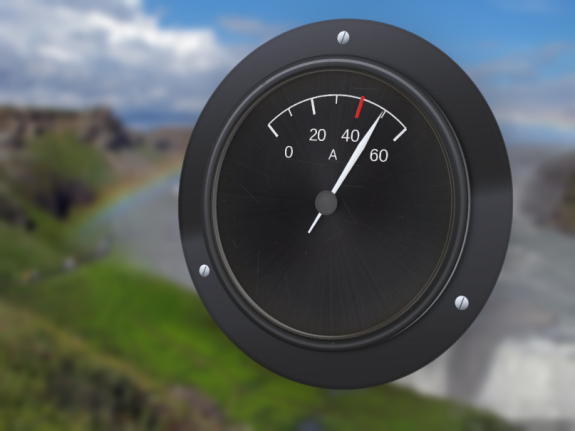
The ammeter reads 50 A
